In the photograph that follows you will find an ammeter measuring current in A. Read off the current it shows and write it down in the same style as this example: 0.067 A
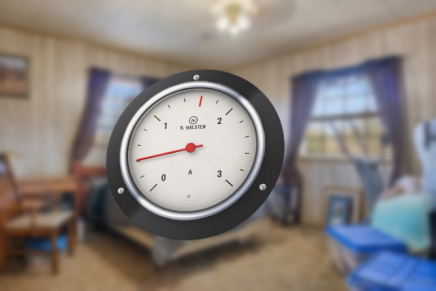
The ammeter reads 0.4 A
